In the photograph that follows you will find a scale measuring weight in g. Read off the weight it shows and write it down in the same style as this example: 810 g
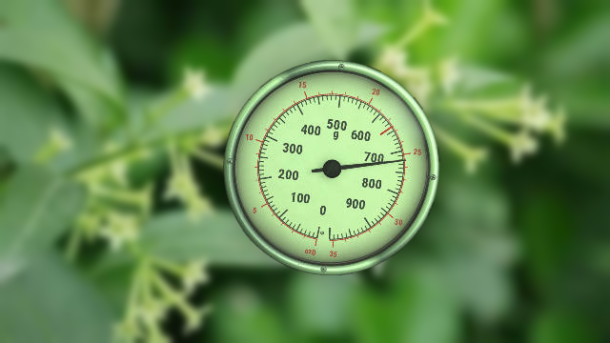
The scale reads 720 g
